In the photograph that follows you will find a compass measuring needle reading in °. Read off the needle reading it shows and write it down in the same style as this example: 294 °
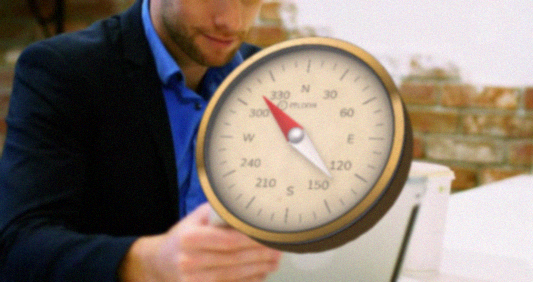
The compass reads 315 °
